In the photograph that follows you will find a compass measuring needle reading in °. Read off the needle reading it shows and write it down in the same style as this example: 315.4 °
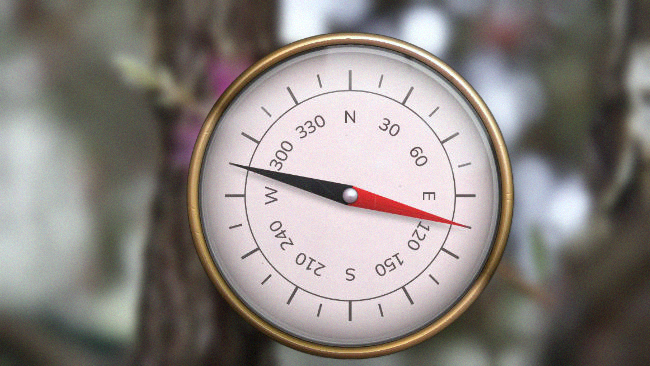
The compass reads 105 °
